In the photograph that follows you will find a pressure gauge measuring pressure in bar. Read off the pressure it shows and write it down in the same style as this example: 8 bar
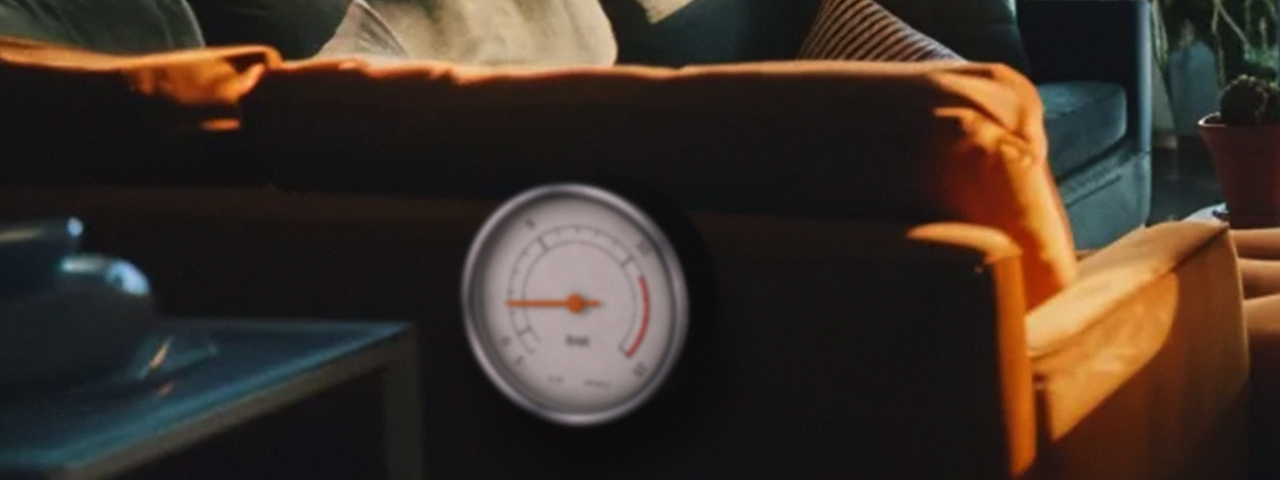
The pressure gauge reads 1.5 bar
